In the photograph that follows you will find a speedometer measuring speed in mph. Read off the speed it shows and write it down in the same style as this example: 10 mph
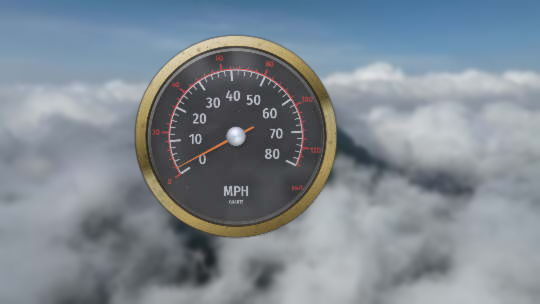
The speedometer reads 2 mph
